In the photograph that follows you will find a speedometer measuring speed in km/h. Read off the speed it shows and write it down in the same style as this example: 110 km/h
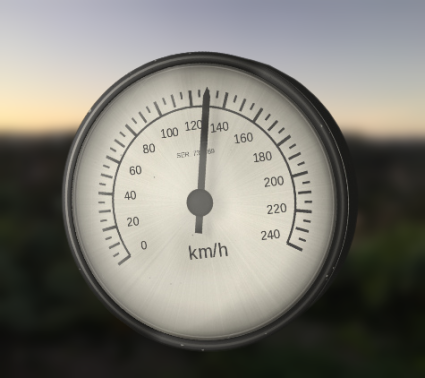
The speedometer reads 130 km/h
